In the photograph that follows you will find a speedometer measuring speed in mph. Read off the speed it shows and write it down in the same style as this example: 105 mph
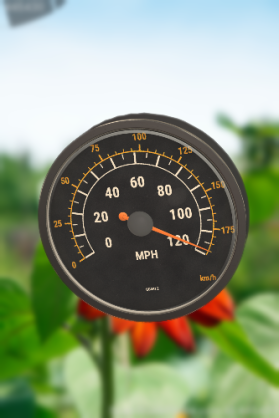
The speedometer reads 117.5 mph
